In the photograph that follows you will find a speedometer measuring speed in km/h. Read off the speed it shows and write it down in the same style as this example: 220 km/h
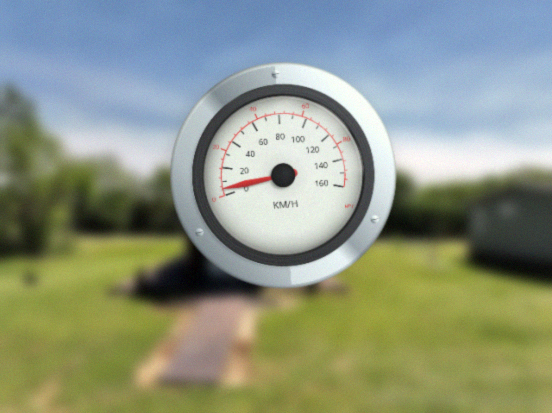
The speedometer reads 5 km/h
